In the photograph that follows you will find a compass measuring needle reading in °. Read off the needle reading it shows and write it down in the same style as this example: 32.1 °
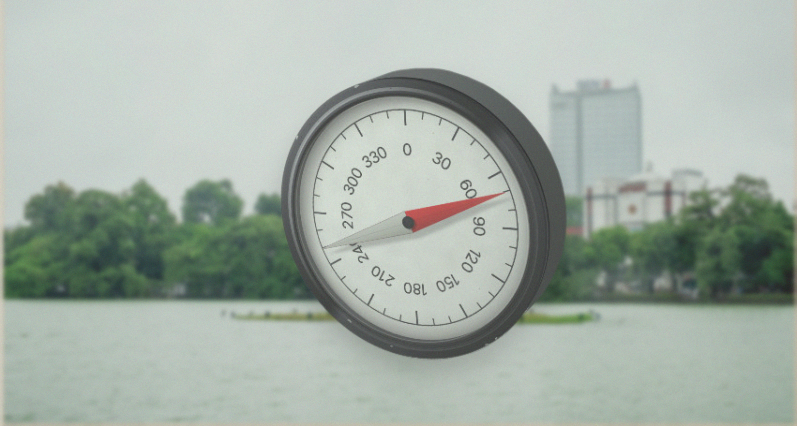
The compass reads 70 °
